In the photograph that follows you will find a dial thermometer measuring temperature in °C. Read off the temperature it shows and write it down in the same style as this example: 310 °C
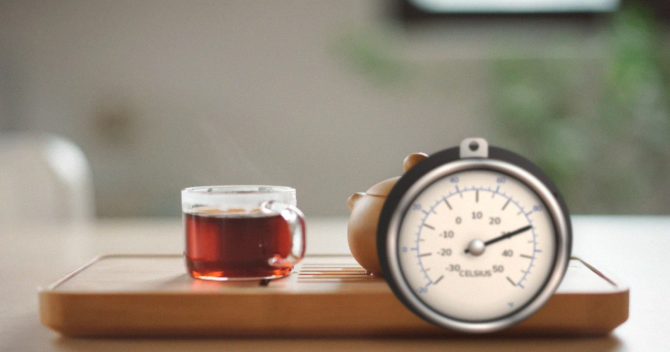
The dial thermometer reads 30 °C
